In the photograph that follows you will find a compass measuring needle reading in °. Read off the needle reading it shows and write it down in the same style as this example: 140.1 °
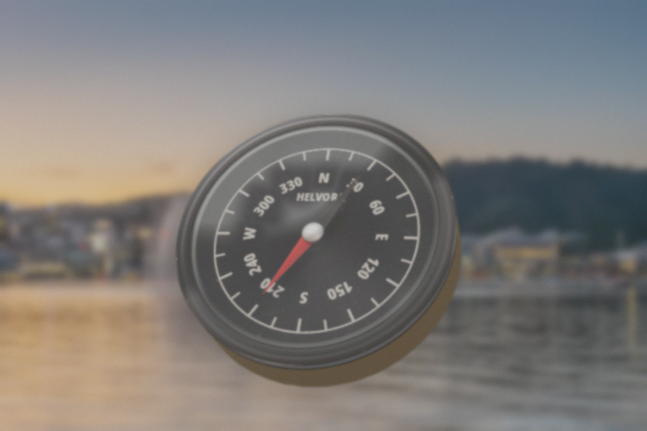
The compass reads 210 °
